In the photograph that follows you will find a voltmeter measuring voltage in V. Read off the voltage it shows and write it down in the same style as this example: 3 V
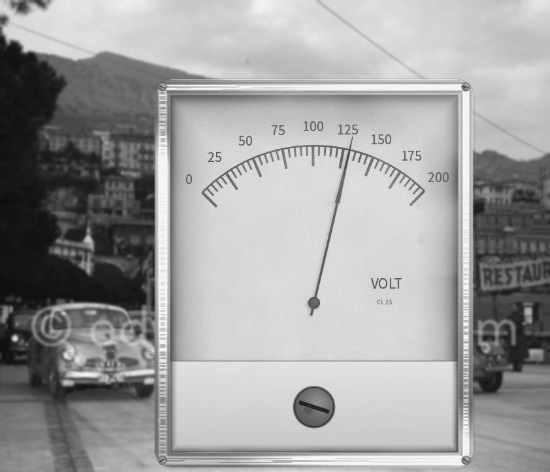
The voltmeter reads 130 V
